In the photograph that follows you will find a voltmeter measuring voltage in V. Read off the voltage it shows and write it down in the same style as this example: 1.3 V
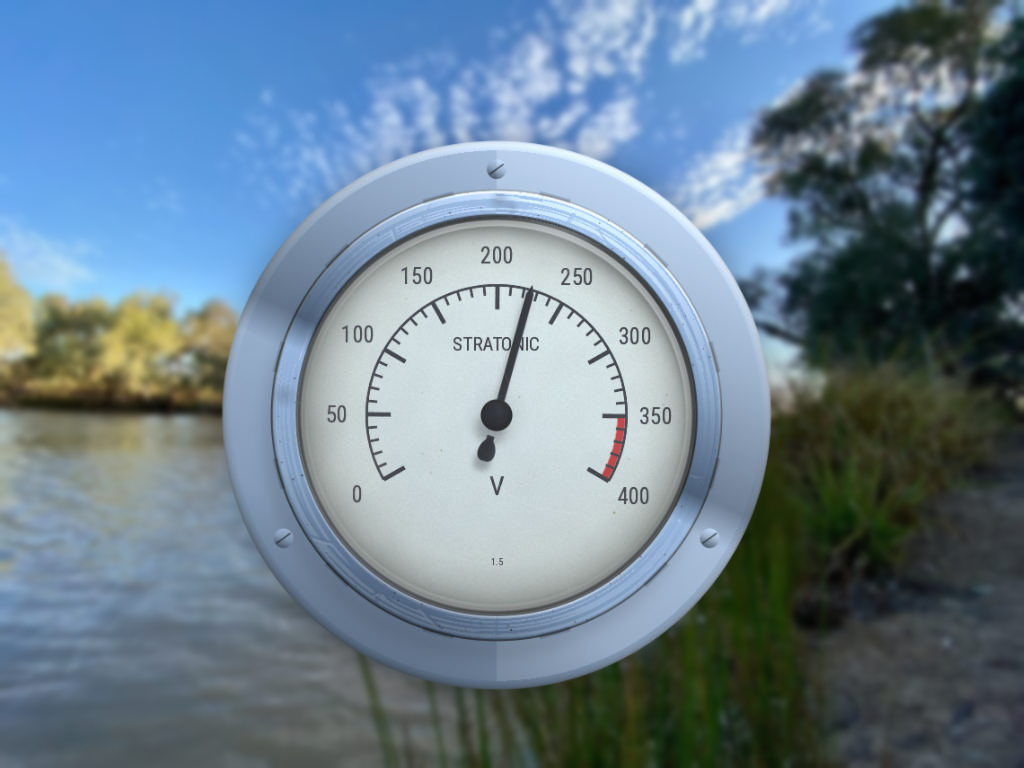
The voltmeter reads 225 V
